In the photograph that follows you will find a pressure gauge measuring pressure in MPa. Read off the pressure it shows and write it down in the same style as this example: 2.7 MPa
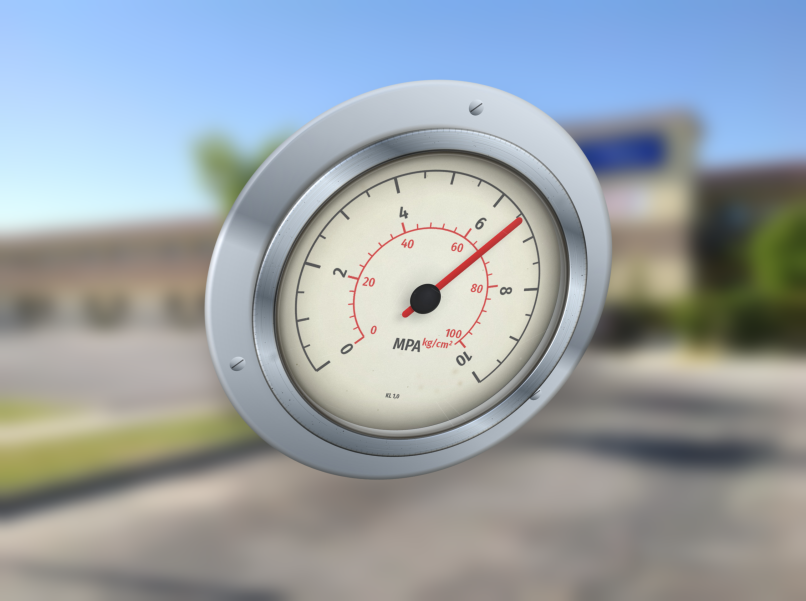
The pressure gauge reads 6.5 MPa
